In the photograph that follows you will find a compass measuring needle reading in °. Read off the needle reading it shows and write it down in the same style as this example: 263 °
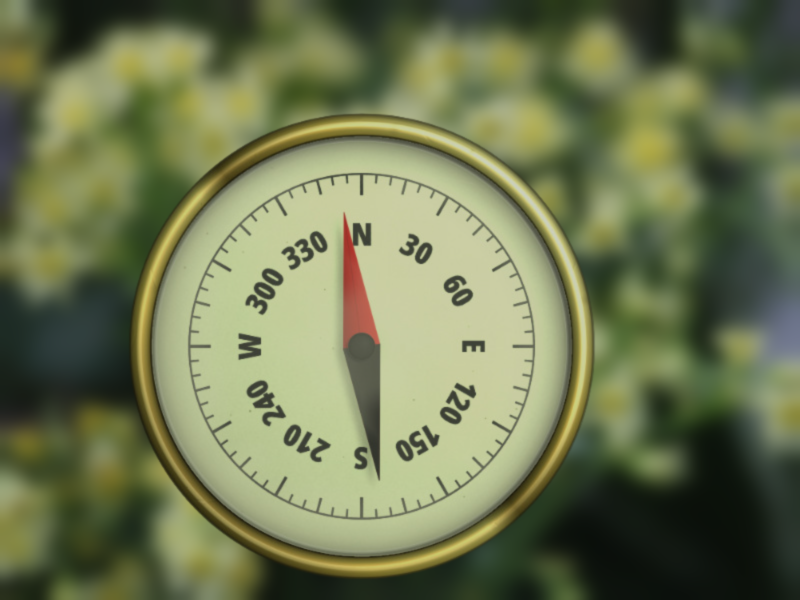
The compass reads 352.5 °
